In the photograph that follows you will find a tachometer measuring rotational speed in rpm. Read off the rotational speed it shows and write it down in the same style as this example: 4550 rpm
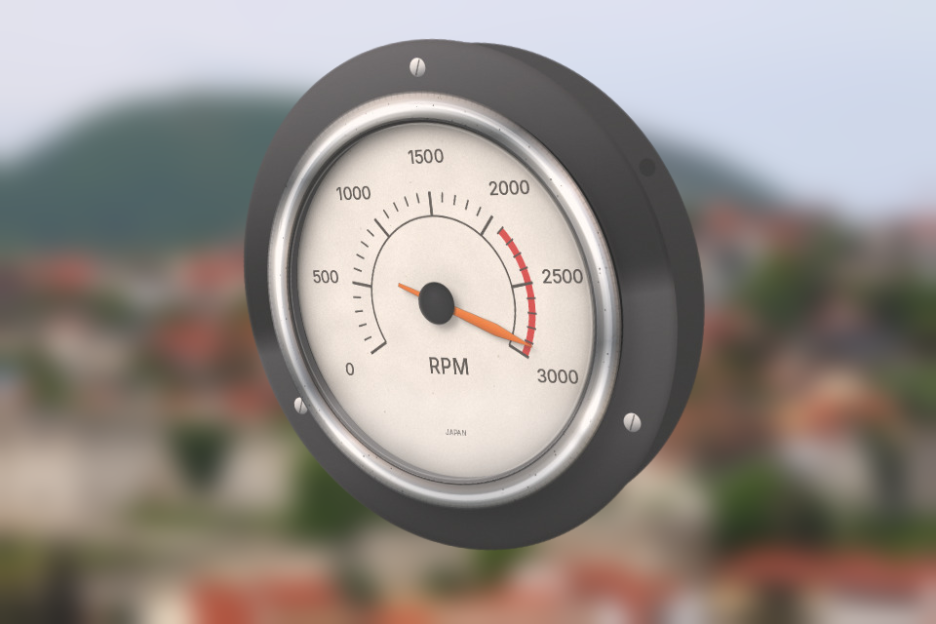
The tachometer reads 2900 rpm
